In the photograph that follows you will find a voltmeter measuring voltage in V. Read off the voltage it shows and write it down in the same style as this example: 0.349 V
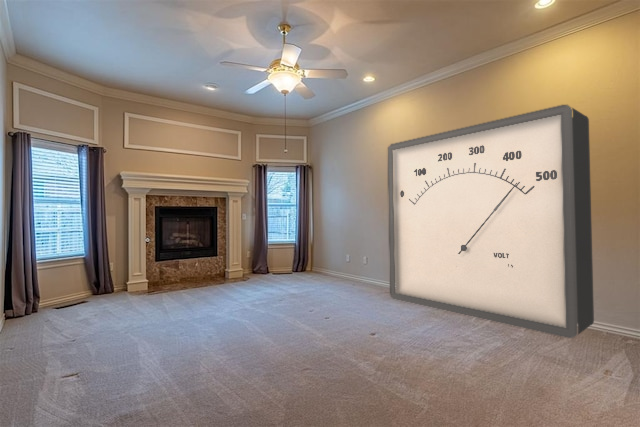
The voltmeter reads 460 V
